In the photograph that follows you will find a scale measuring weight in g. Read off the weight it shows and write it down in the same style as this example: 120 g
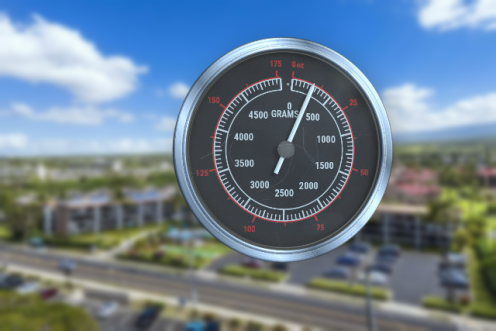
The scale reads 250 g
